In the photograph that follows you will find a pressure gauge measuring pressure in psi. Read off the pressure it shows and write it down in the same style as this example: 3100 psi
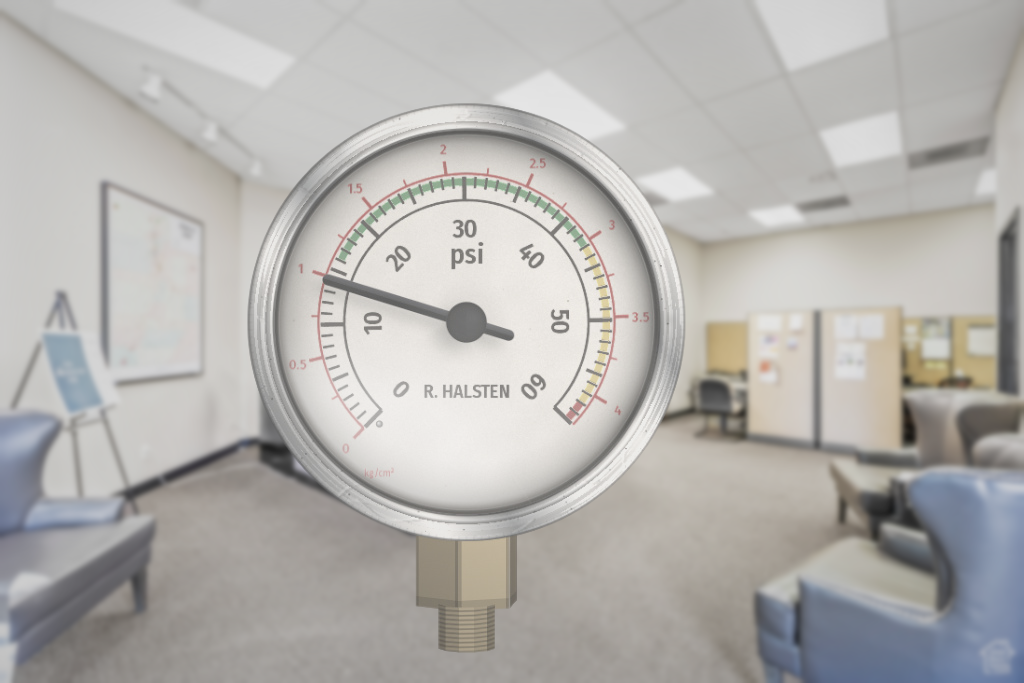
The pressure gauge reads 14 psi
